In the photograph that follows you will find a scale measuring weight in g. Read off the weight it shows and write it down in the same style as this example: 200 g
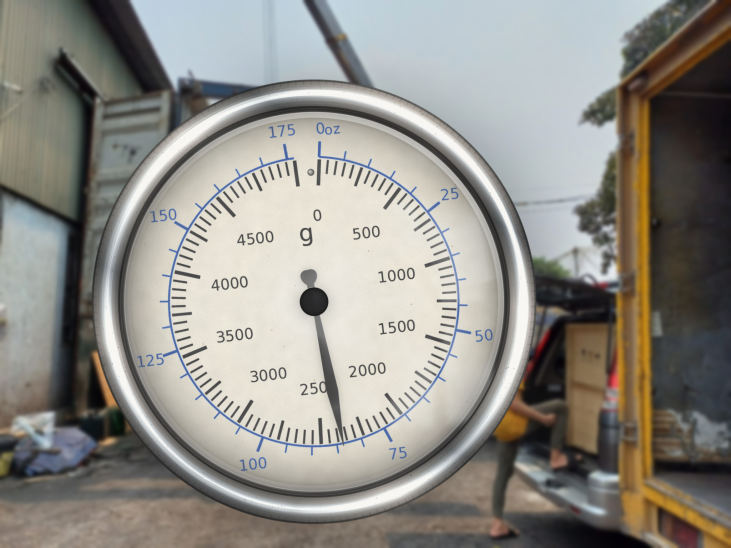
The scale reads 2375 g
